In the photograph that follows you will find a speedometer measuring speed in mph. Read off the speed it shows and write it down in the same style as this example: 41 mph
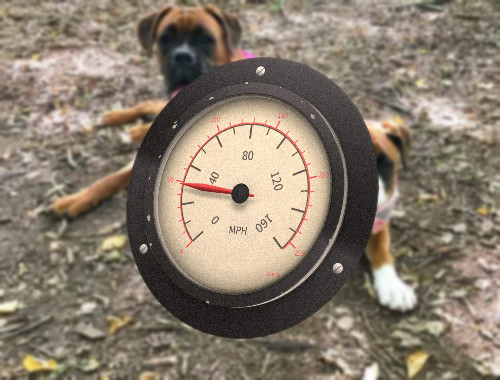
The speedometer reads 30 mph
